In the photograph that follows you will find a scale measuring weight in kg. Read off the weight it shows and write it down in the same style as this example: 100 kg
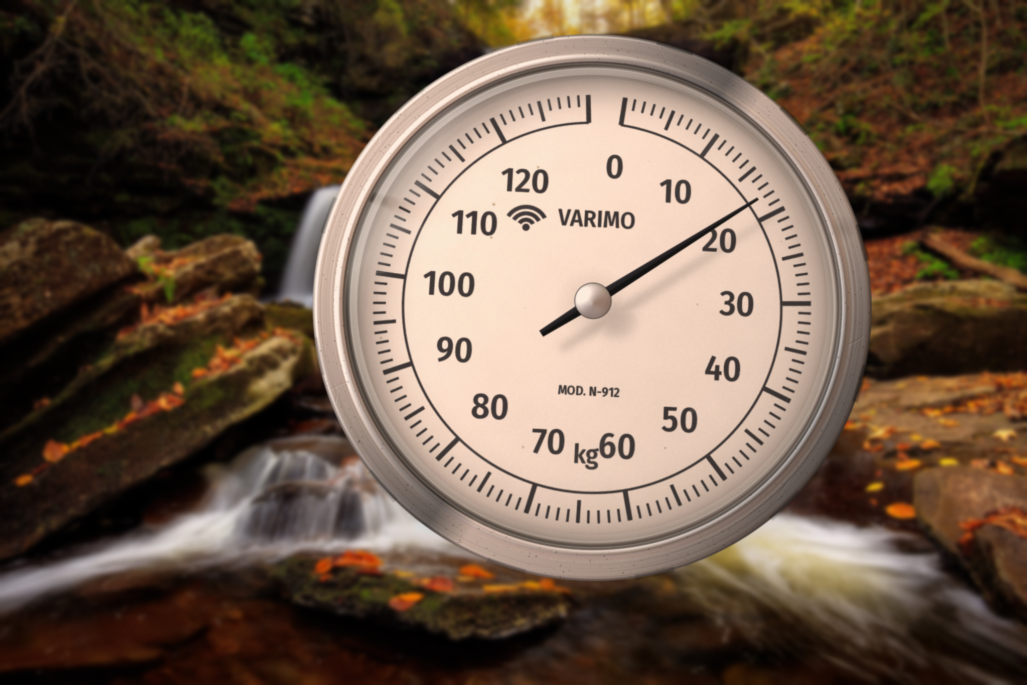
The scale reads 18 kg
